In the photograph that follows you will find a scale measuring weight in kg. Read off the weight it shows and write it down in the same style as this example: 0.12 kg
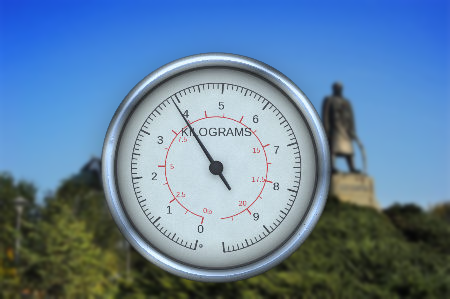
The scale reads 3.9 kg
